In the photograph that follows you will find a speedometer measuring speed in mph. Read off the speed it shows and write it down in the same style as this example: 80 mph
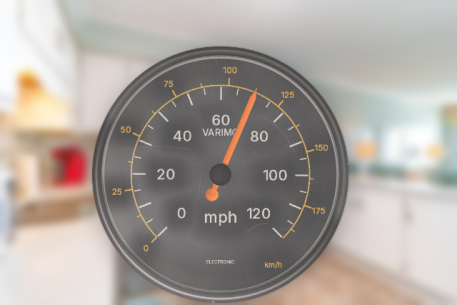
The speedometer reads 70 mph
